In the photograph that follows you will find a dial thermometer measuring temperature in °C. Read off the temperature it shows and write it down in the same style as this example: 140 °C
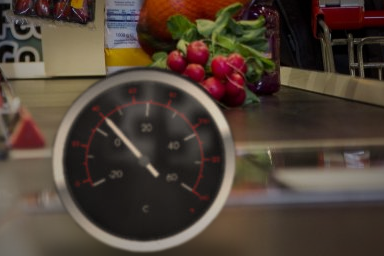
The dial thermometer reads 5 °C
